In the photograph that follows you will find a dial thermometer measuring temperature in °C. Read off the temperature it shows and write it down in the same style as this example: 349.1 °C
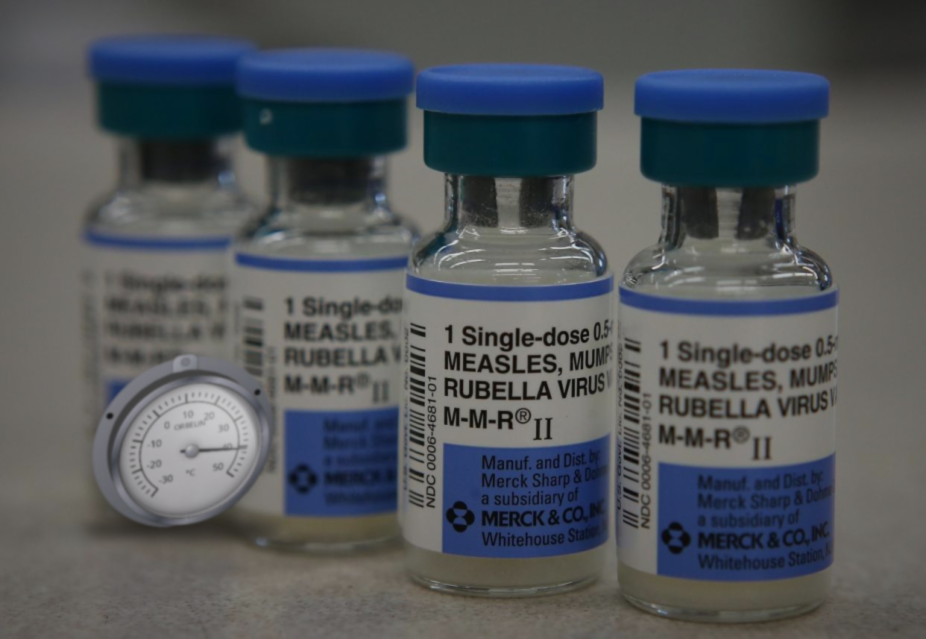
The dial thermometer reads 40 °C
